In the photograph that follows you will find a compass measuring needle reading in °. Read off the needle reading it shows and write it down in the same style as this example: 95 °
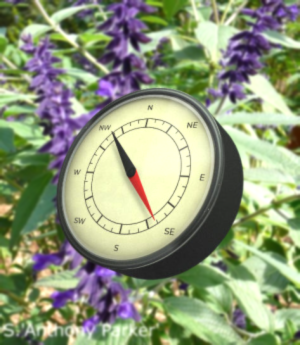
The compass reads 140 °
